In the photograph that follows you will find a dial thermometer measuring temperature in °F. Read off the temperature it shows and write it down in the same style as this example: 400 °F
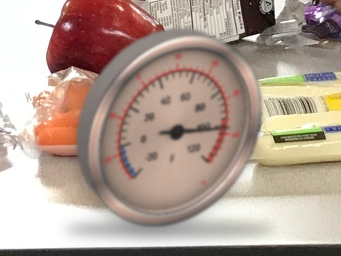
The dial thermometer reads 100 °F
